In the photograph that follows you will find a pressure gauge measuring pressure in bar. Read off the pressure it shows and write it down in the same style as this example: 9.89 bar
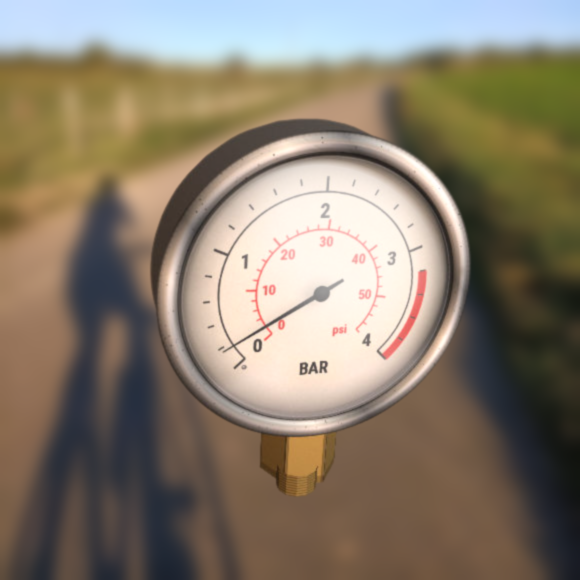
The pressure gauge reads 0.2 bar
